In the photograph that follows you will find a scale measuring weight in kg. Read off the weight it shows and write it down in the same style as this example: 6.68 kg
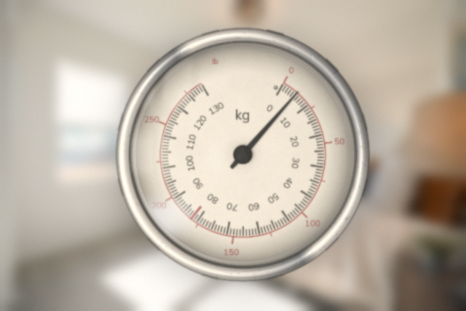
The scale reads 5 kg
